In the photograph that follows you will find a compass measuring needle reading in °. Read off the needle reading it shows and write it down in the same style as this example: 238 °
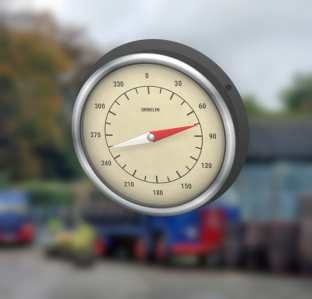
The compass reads 75 °
